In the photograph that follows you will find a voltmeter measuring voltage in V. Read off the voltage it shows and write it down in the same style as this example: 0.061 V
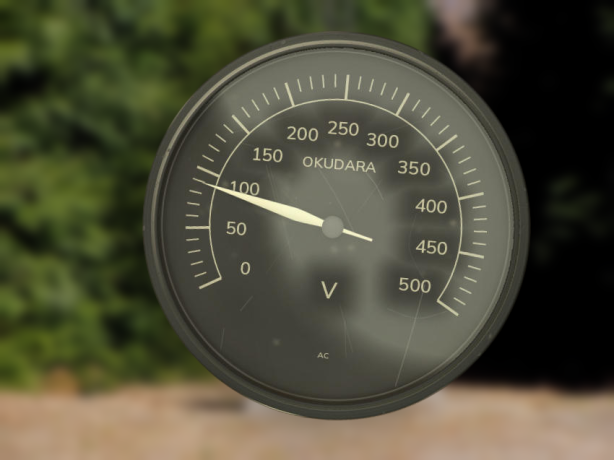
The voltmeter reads 90 V
